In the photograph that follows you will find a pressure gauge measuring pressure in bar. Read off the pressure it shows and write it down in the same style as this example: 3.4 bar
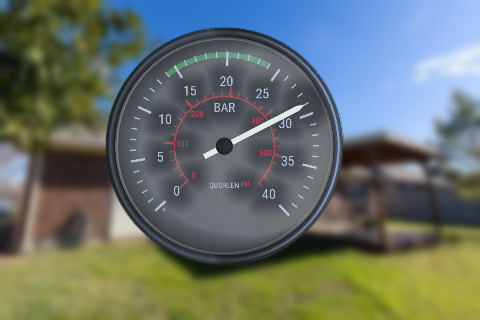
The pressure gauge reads 29 bar
